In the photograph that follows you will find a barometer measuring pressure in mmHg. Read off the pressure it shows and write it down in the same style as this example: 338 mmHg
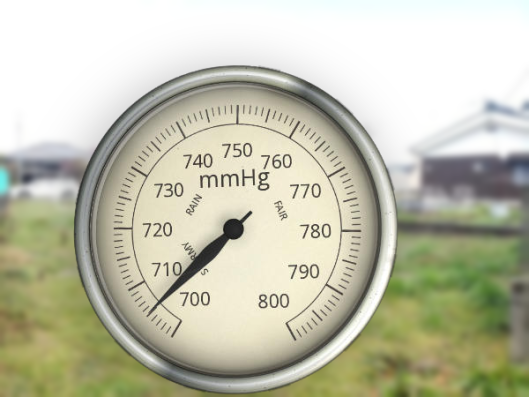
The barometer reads 705 mmHg
